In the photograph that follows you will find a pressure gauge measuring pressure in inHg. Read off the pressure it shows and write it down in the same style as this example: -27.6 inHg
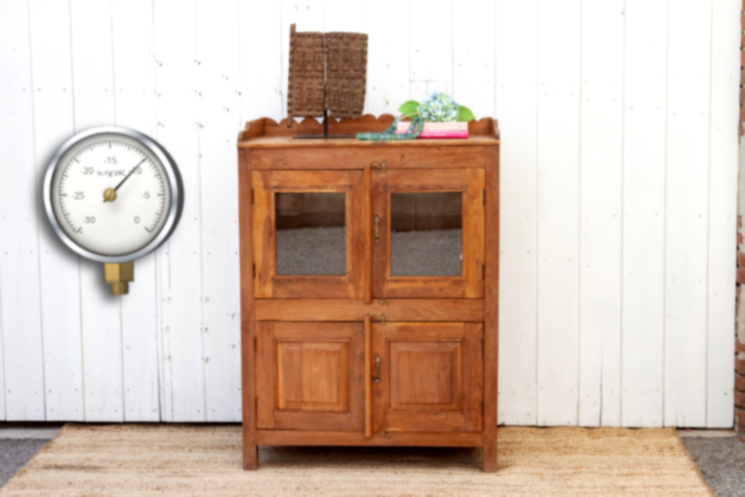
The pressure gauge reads -10 inHg
